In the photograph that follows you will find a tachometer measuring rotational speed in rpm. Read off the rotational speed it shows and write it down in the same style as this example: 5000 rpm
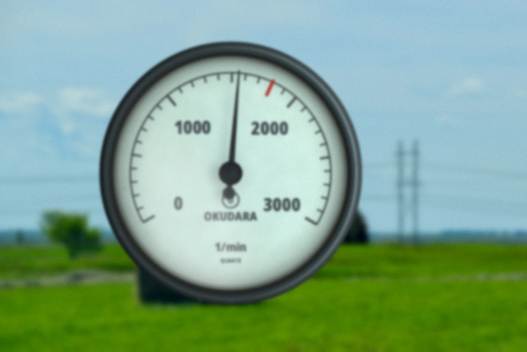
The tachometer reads 1550 rpm
